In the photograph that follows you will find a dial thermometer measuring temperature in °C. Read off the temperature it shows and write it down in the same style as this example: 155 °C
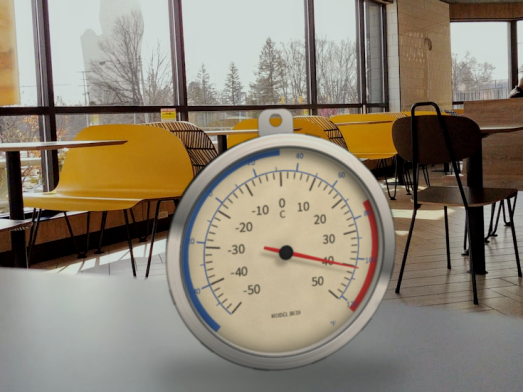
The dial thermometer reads 40 °C
